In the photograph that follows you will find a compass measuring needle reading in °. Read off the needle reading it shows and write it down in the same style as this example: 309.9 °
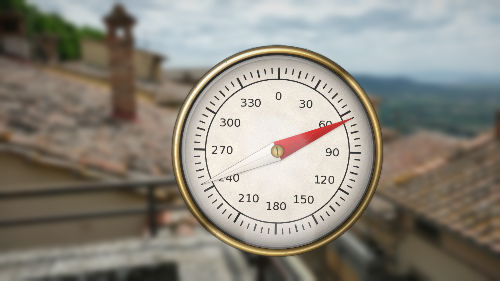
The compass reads 65 °
